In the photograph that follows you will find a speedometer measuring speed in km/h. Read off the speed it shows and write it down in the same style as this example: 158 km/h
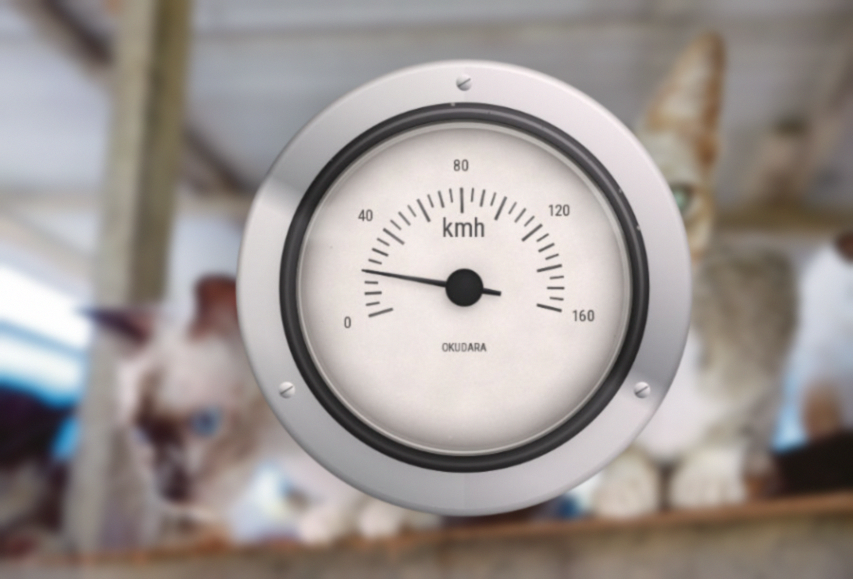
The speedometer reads 20 km/h
